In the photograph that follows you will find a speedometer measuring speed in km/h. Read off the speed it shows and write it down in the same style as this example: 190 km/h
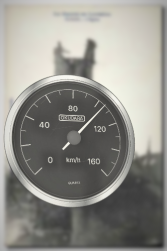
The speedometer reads 105 km/h
